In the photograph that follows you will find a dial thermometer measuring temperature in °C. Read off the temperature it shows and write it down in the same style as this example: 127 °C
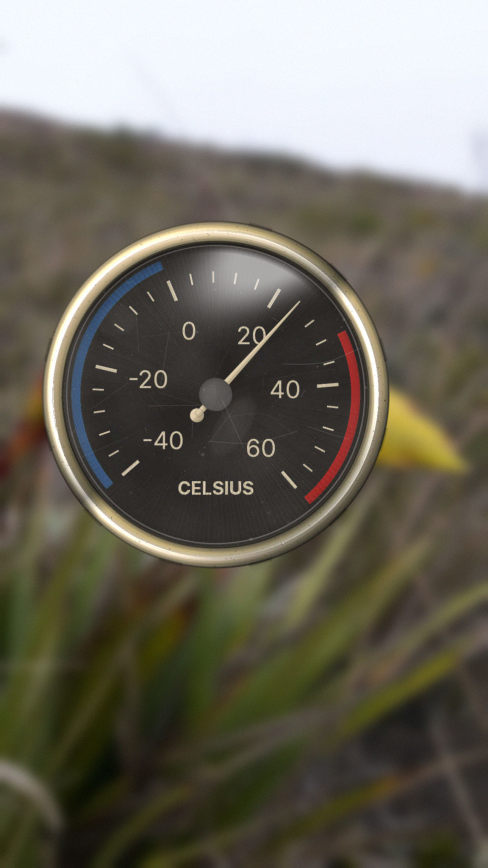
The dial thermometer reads 24 °C
